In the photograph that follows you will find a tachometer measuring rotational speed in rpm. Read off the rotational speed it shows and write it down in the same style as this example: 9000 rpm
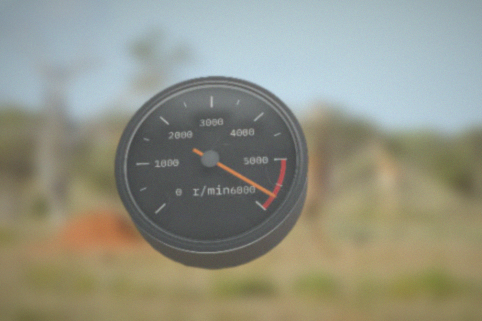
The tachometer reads 5750 rpm
